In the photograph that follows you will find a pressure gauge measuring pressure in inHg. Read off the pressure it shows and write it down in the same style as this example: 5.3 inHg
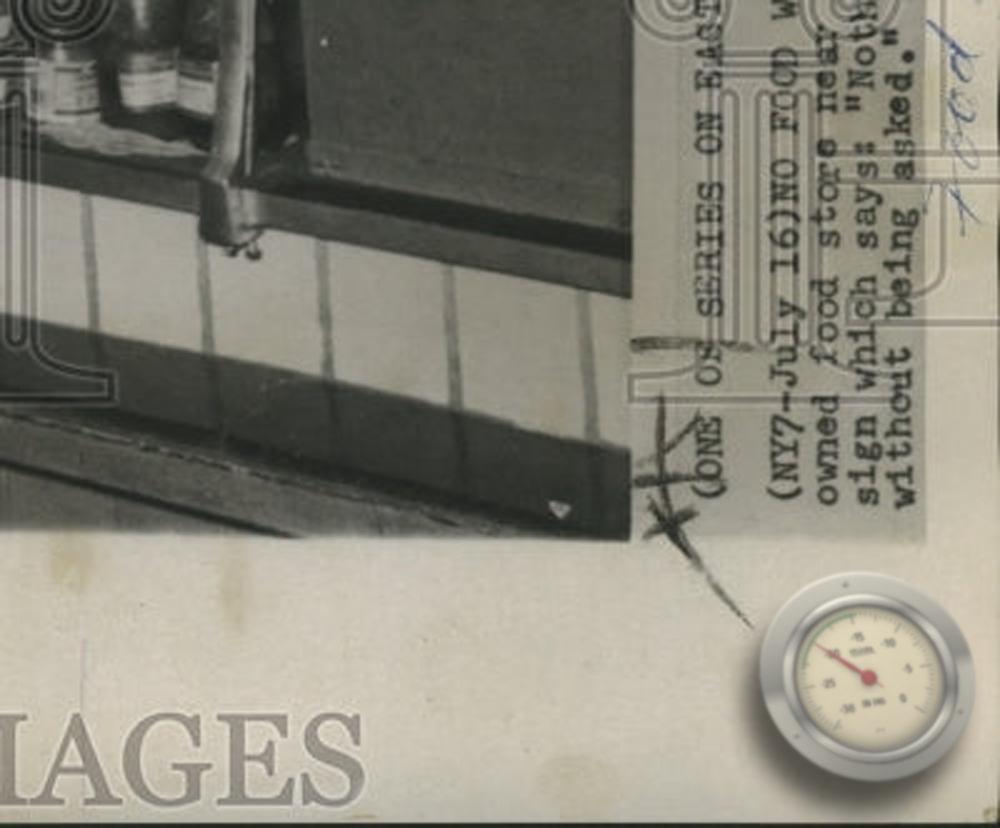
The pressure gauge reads -20 inHg
